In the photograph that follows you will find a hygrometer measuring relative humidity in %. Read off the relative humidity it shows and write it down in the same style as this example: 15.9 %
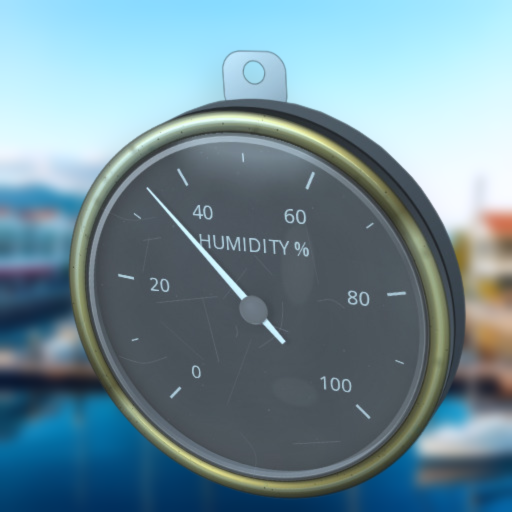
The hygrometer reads 35 %
